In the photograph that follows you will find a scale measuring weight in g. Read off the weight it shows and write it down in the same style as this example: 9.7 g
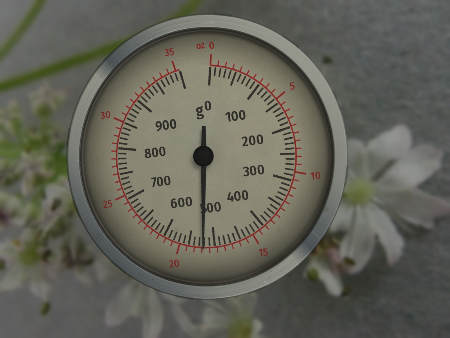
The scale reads 520 g
